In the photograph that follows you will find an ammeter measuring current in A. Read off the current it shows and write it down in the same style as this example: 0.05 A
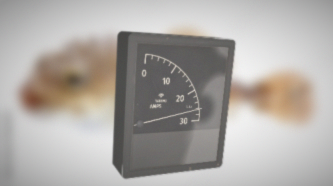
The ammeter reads 26 A
